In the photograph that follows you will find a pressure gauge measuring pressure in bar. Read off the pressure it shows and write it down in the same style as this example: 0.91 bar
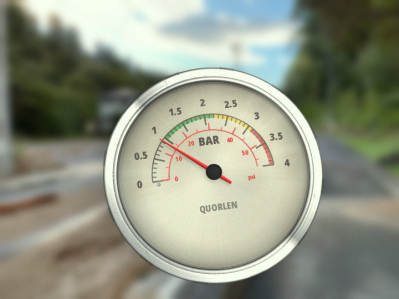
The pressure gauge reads 0.9 bar
